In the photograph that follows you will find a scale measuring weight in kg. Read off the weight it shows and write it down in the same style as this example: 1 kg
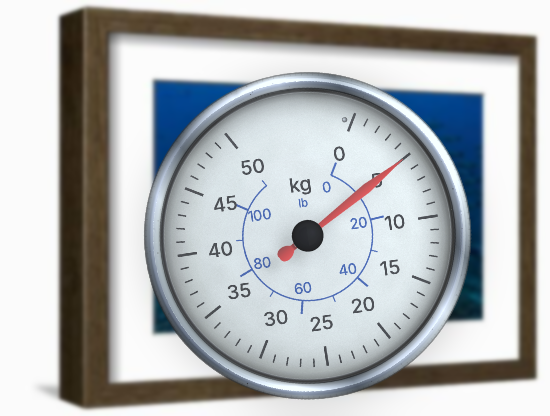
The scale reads 5 kg
